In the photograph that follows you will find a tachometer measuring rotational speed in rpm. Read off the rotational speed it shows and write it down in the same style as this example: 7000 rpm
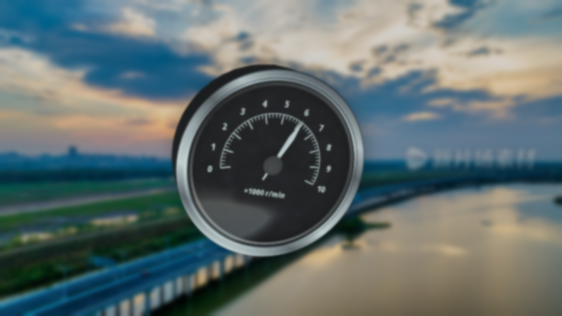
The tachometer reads 6000 rpm
